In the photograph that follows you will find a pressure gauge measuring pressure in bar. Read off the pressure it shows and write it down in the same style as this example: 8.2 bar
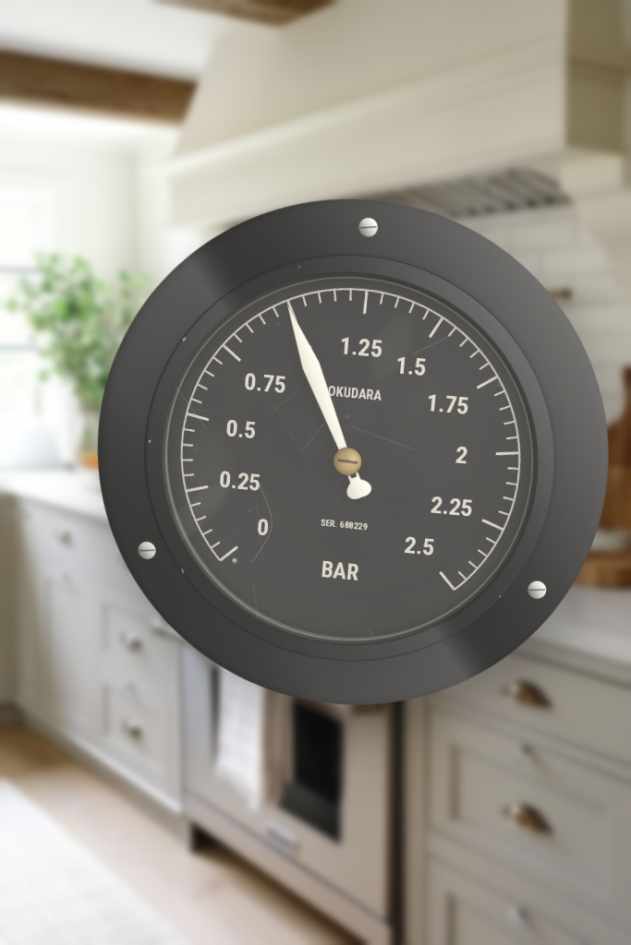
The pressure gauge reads 1 bar
